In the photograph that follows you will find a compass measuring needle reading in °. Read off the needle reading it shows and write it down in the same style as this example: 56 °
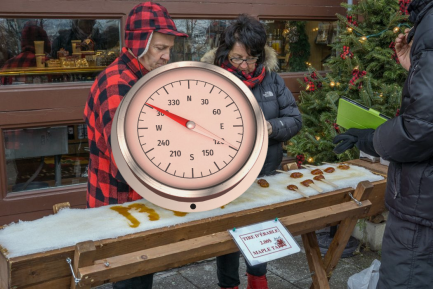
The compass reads 300 °
